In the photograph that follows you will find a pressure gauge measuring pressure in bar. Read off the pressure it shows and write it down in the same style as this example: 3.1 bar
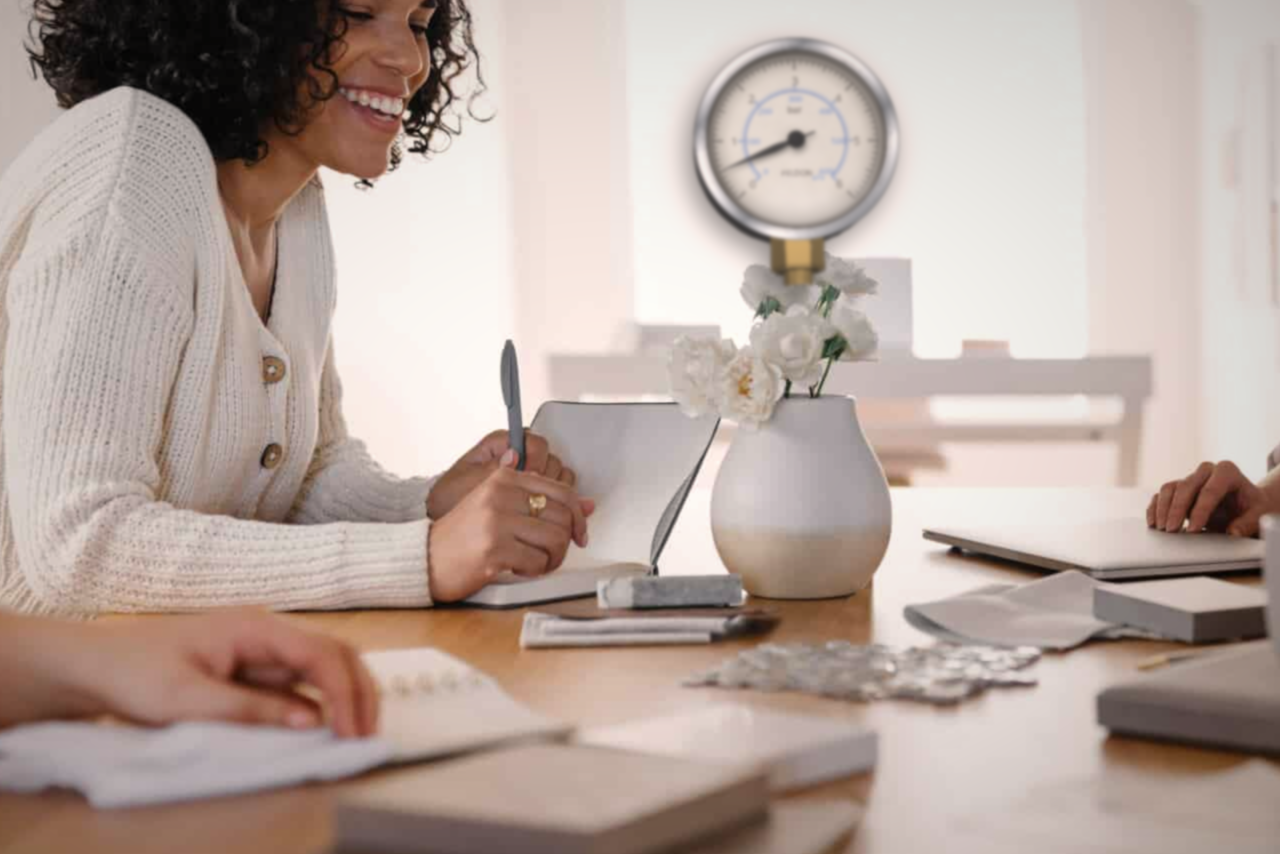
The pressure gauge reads 0.5 bar
